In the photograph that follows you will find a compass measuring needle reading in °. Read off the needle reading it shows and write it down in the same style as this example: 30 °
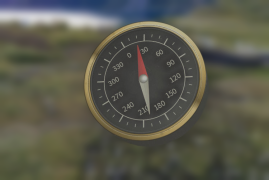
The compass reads 20 °
